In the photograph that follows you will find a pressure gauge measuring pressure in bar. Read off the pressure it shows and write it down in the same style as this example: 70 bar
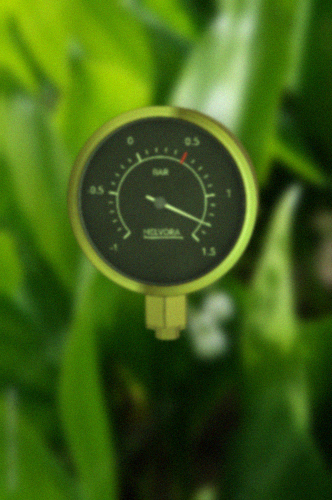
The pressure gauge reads 1.3 bar
